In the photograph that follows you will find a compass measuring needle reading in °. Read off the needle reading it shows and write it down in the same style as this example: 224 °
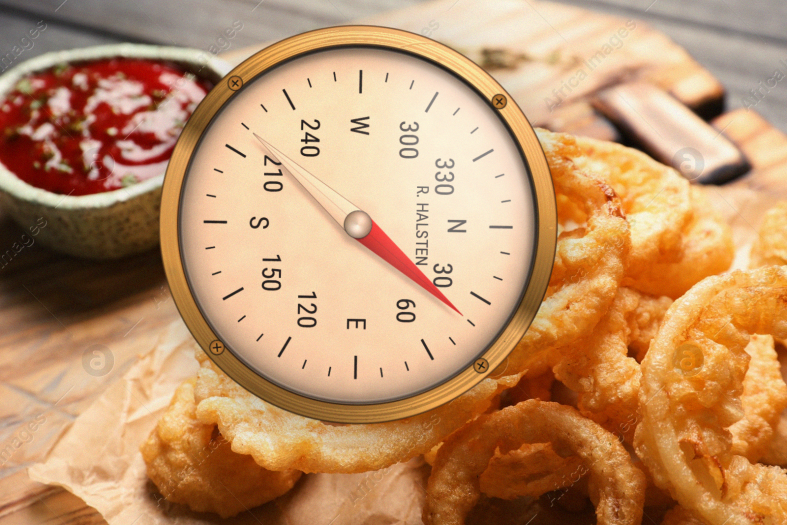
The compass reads 40 °
